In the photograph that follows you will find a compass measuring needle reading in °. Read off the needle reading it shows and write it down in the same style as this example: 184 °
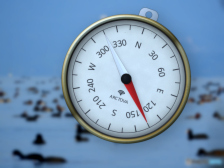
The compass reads 135 °
